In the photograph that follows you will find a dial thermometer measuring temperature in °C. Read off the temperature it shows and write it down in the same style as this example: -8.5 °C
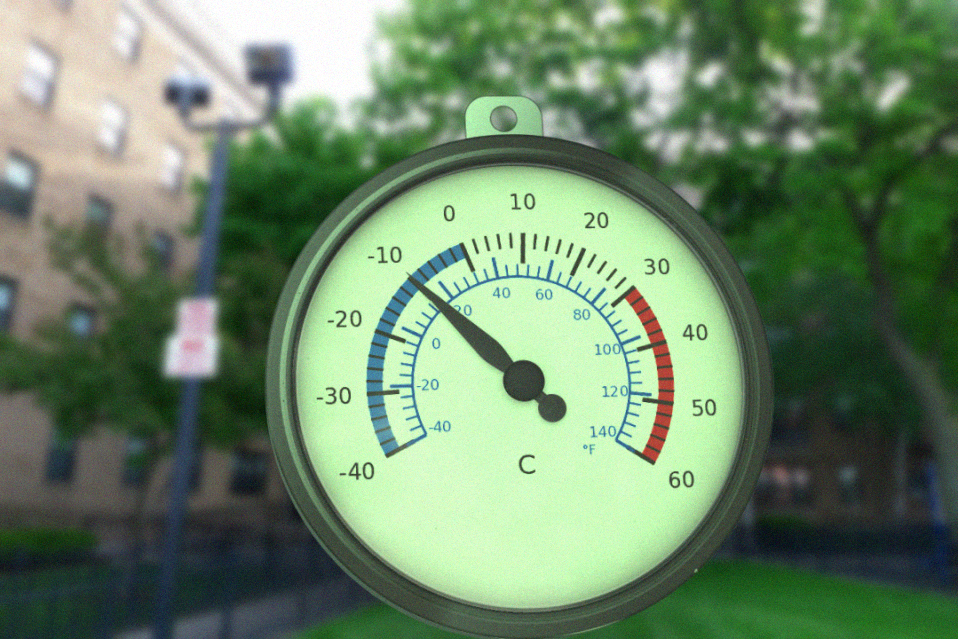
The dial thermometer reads -10 °C
